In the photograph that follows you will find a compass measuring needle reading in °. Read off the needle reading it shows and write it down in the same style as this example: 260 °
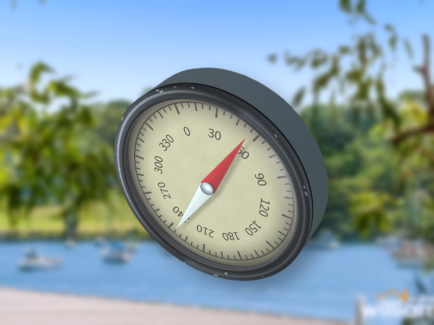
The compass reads 55 °
